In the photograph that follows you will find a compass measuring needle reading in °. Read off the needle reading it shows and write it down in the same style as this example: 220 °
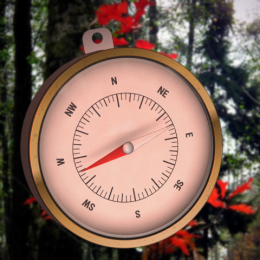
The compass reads 255 °
